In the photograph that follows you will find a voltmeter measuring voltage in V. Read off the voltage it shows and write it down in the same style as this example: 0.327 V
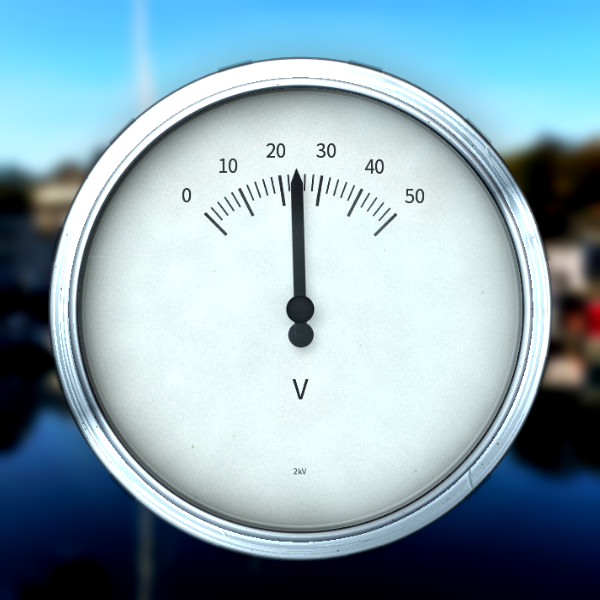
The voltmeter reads 24 V
